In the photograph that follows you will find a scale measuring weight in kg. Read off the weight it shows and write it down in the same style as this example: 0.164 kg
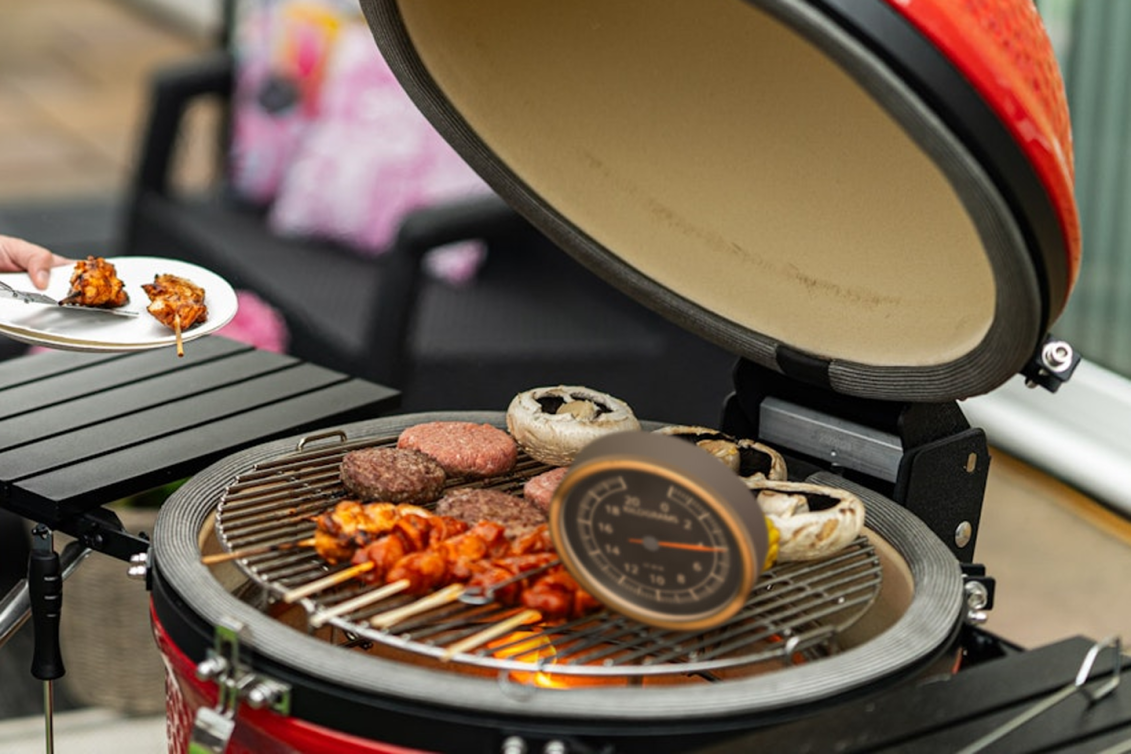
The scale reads 4 kg
